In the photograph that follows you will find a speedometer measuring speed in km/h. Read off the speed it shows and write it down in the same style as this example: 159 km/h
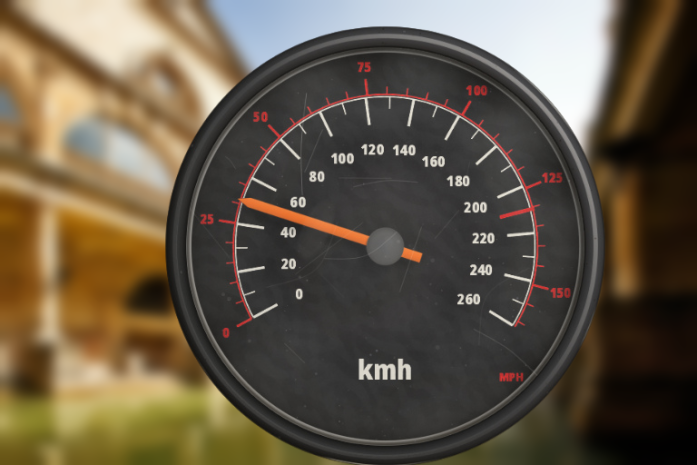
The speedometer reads 50 km/h
